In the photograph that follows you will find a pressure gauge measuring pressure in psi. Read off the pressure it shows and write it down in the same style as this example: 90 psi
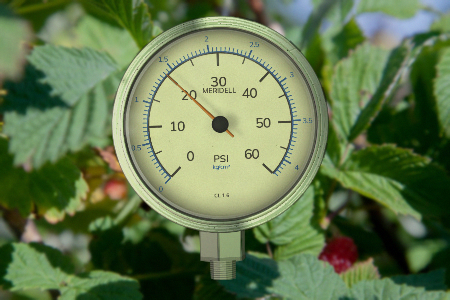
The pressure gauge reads 20 psi
